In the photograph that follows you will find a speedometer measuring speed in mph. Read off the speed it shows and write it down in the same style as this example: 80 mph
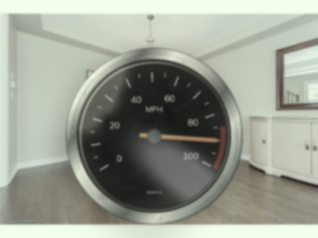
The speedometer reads 90 mph
